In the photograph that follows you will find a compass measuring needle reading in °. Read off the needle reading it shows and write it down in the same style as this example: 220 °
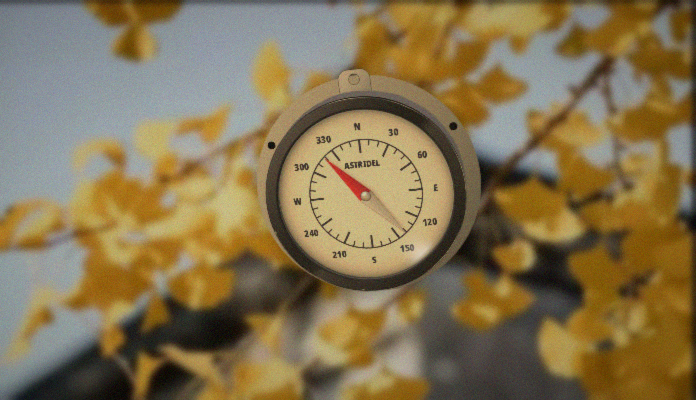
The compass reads 320 °
